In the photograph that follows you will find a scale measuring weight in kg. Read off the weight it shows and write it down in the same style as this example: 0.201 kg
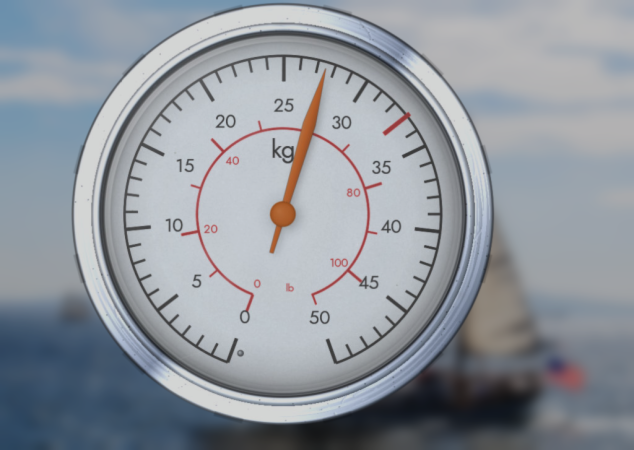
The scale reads 27.5 kg
